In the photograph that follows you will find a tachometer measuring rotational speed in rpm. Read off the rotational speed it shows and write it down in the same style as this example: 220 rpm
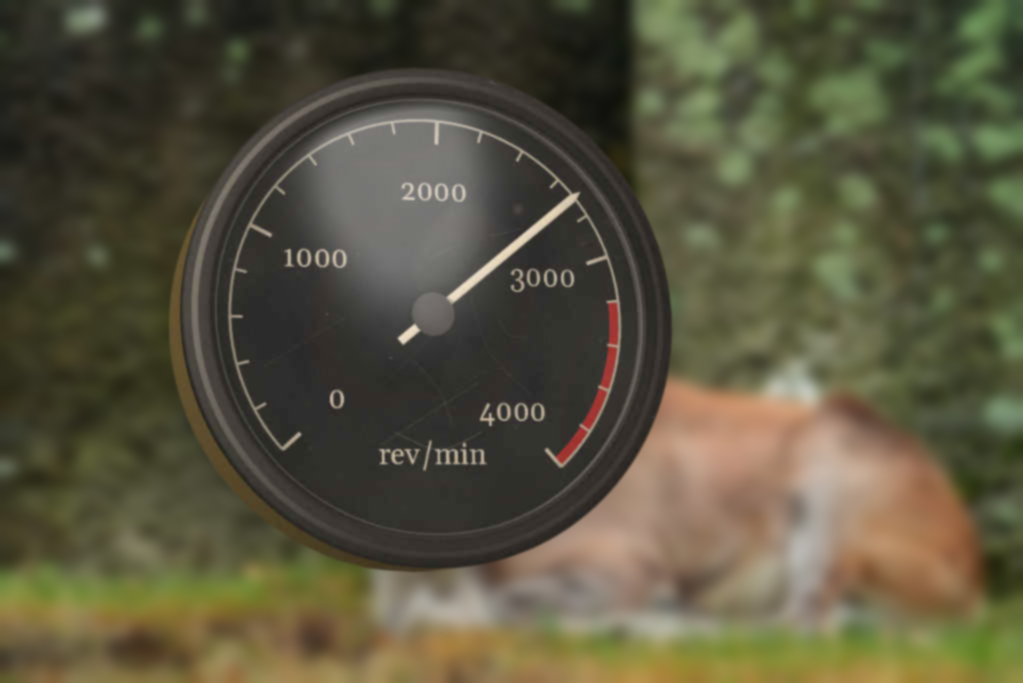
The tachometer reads 2700 rpm
